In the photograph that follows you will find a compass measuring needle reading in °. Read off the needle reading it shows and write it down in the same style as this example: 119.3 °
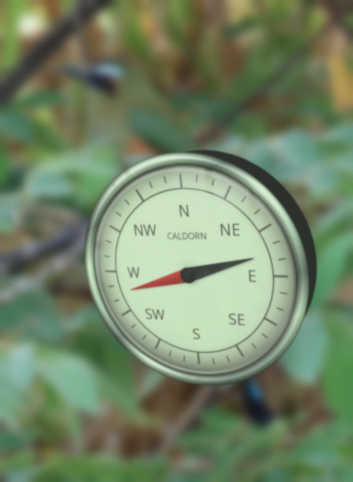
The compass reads 255 °
